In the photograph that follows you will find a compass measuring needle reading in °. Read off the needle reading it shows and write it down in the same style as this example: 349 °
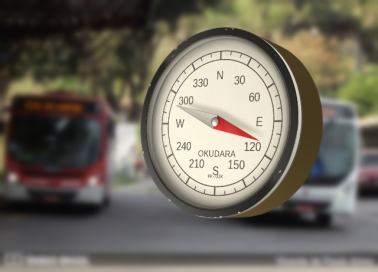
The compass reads 110 °
